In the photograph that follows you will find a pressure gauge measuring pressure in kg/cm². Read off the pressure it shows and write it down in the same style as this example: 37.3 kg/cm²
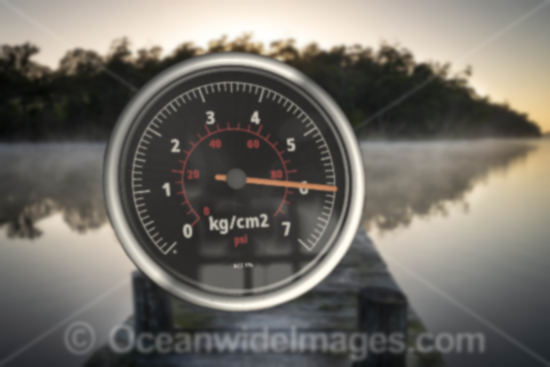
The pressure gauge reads 6 kg/cm²
